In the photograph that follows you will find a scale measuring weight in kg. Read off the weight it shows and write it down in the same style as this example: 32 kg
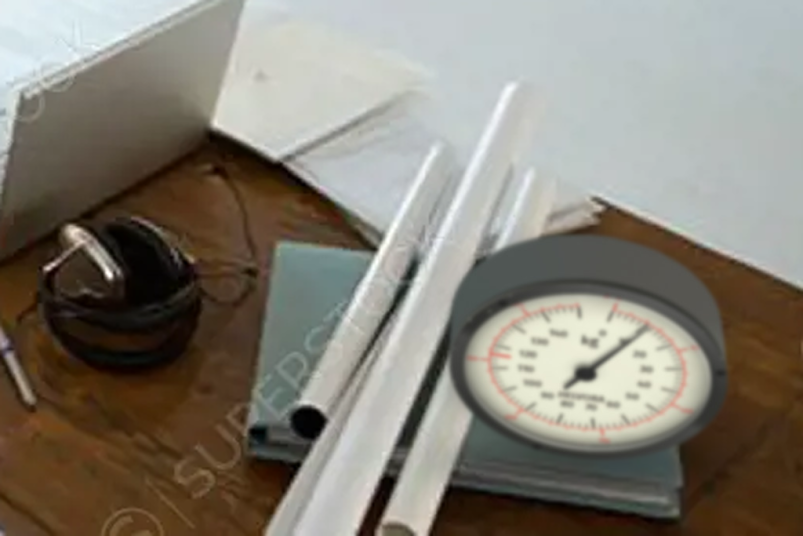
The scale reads 10 kg
